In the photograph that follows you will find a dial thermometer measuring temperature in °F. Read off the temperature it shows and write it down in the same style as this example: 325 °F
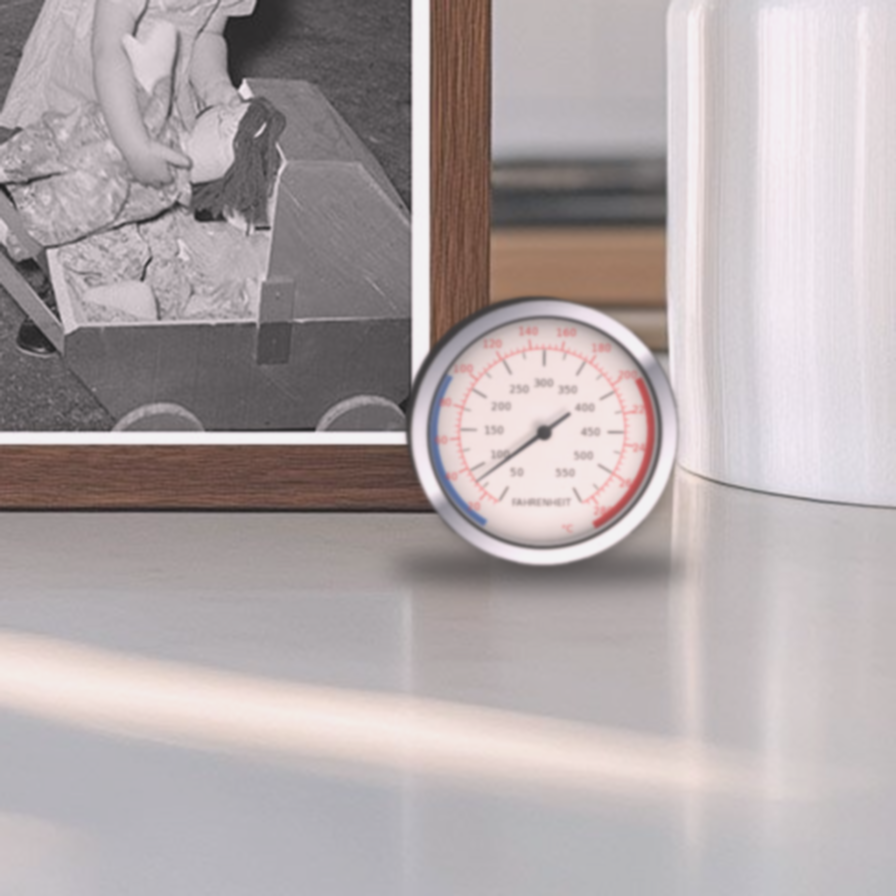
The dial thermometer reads 87.5 °F
